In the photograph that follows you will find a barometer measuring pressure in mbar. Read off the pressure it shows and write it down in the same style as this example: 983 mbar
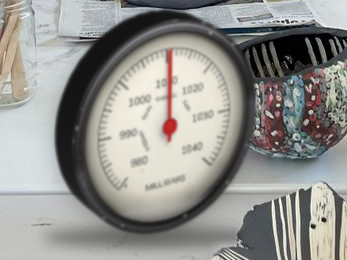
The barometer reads 1010 mbar
